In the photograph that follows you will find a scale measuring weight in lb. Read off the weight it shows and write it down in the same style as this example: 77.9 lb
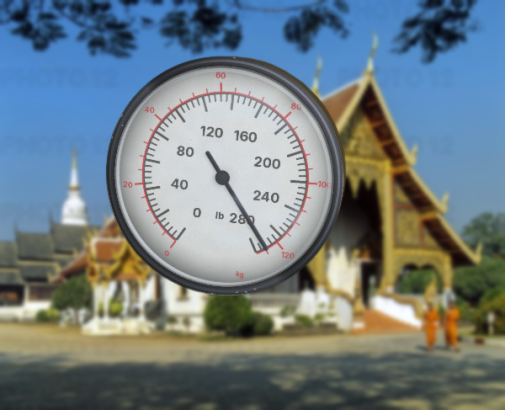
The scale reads 272 lb
